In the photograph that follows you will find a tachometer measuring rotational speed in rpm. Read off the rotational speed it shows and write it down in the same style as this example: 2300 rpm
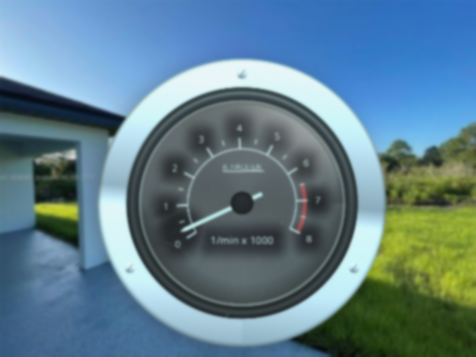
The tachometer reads 250 rpm
